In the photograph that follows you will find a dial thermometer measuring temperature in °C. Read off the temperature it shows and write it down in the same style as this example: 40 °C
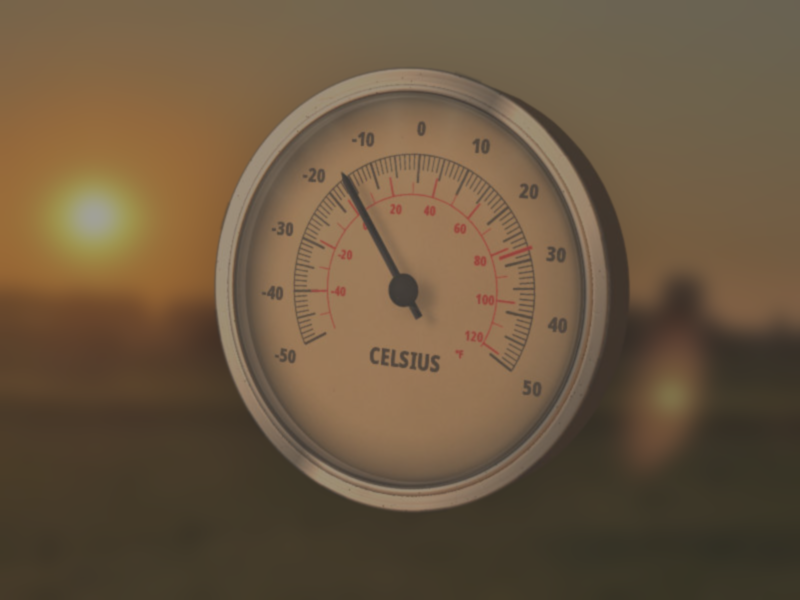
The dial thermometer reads -15 °C
